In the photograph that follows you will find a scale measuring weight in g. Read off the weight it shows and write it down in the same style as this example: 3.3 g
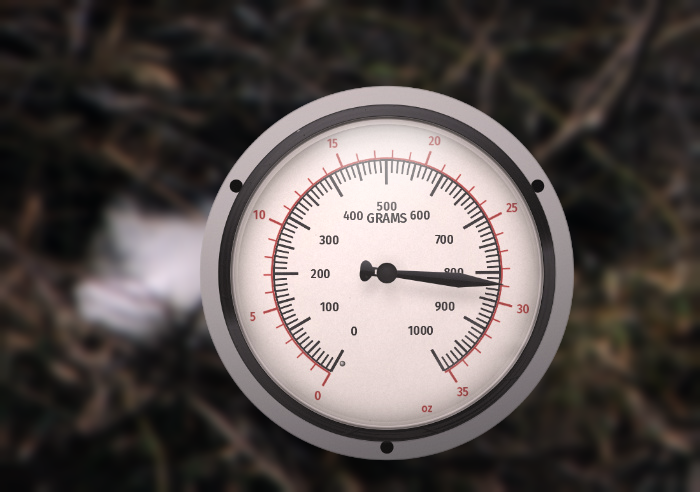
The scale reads 820 g
